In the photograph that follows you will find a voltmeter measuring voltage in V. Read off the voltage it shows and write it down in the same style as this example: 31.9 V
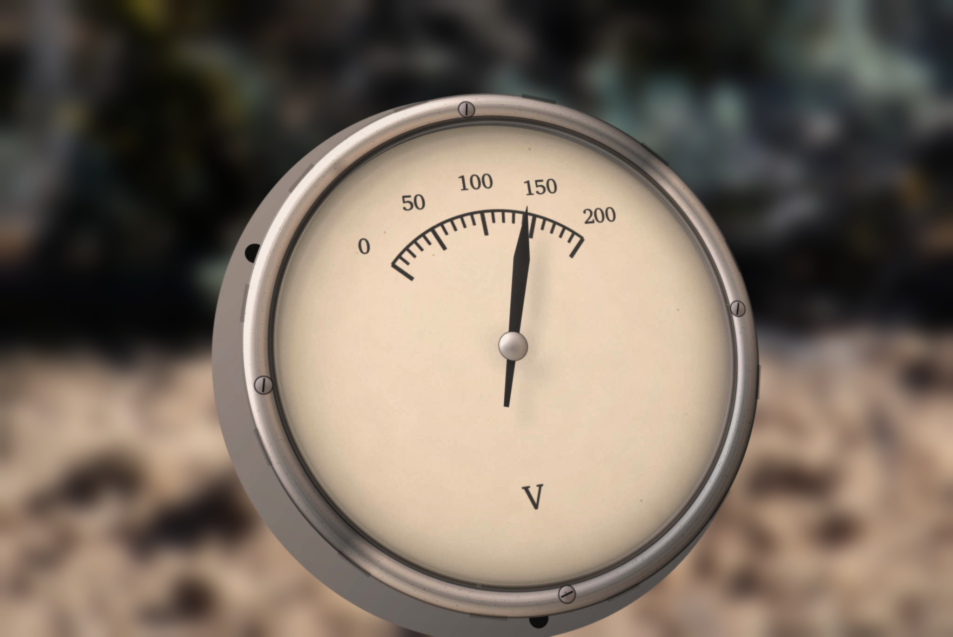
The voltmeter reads 140 V
